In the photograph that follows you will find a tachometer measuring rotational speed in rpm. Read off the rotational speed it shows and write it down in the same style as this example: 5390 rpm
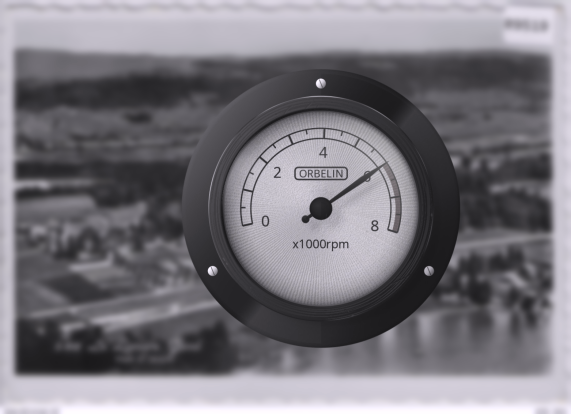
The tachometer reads 6000 rpm
